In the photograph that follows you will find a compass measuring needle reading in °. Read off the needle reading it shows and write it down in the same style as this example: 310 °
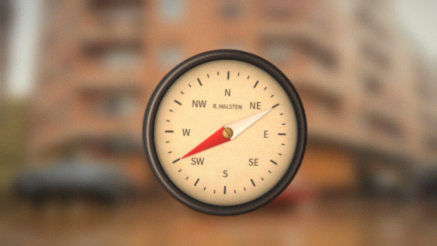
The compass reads 240 °
